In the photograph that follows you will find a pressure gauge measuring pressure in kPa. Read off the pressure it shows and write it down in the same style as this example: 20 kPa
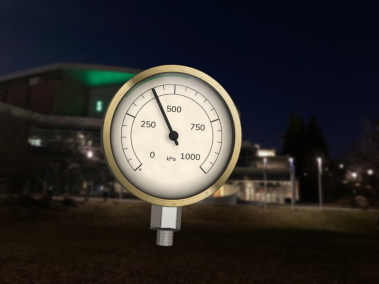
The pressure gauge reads 400 kPa
